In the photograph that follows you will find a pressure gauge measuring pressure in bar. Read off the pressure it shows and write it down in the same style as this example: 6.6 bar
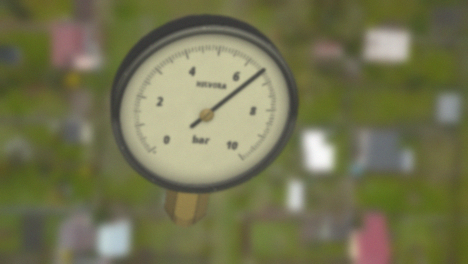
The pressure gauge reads 6.5 bar
